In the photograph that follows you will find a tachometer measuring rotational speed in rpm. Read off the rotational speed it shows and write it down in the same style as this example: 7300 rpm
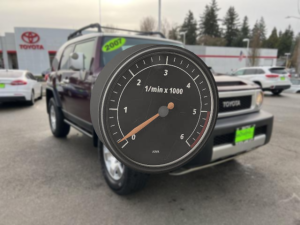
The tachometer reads 200 rpm
